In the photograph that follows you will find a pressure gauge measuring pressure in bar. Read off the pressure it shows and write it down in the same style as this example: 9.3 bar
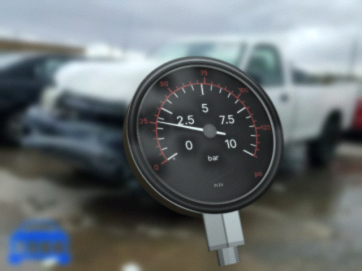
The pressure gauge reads 1.75 bar
